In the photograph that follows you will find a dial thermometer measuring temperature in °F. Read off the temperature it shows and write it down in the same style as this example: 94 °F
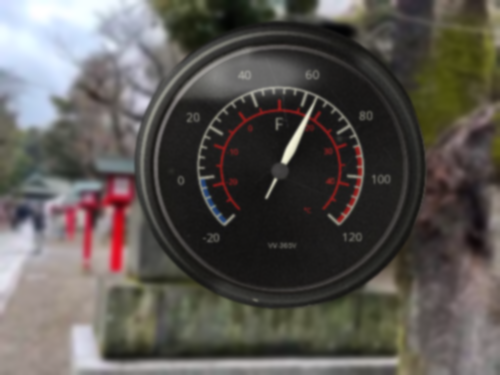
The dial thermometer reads 64 °F
